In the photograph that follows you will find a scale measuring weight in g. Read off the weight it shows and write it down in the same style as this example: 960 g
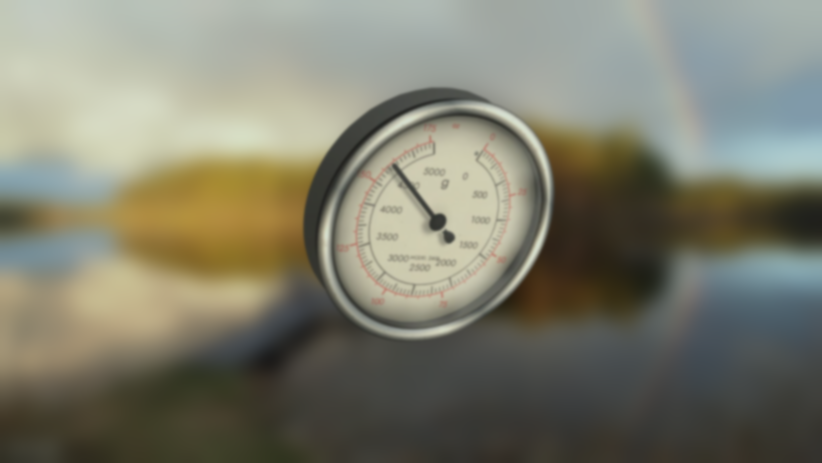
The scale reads 4500 g
